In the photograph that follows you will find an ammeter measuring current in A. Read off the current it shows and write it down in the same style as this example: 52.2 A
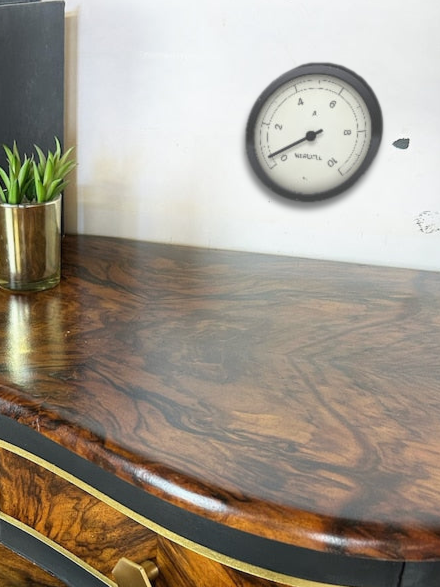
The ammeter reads 0.5 A
